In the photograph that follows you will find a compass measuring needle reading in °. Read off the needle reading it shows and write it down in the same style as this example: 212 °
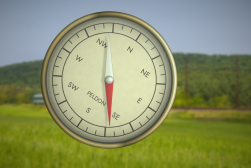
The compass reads 145 °
